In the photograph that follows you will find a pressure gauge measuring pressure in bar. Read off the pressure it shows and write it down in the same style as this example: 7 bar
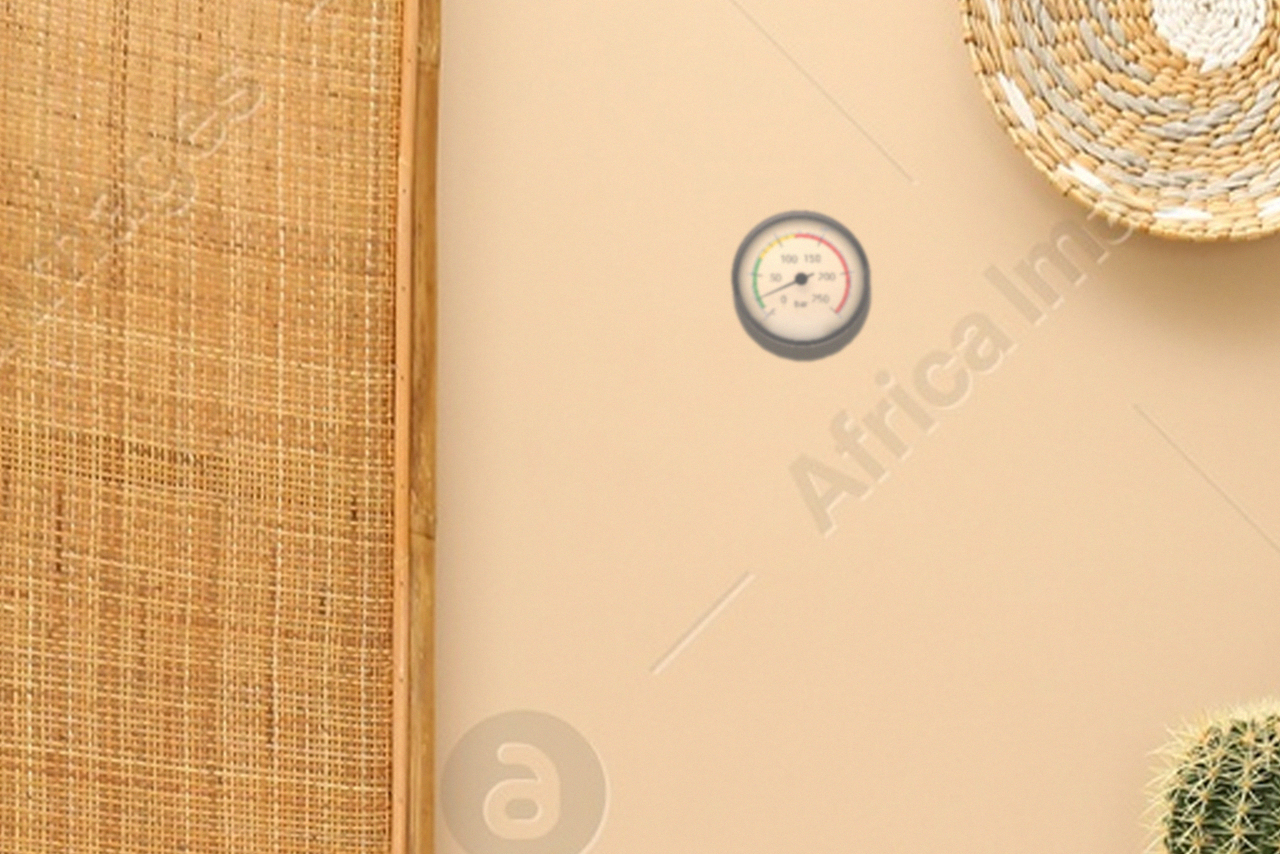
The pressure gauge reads 20 bar
